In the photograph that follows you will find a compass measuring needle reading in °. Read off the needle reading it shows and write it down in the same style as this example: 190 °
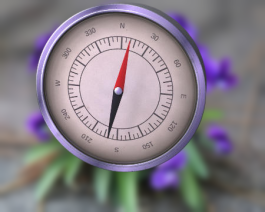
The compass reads 10 °
